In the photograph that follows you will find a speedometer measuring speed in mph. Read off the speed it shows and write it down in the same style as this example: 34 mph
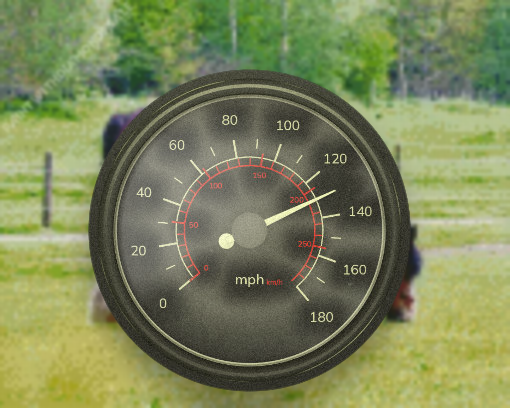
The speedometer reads 130 mph
